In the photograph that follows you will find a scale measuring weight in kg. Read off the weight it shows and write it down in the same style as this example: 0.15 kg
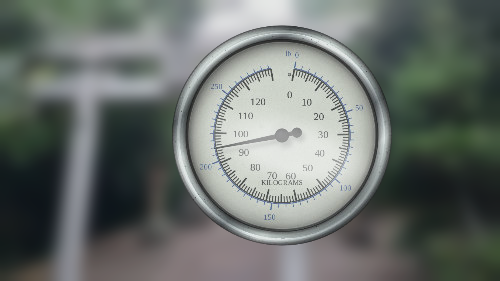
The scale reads 95 kg
